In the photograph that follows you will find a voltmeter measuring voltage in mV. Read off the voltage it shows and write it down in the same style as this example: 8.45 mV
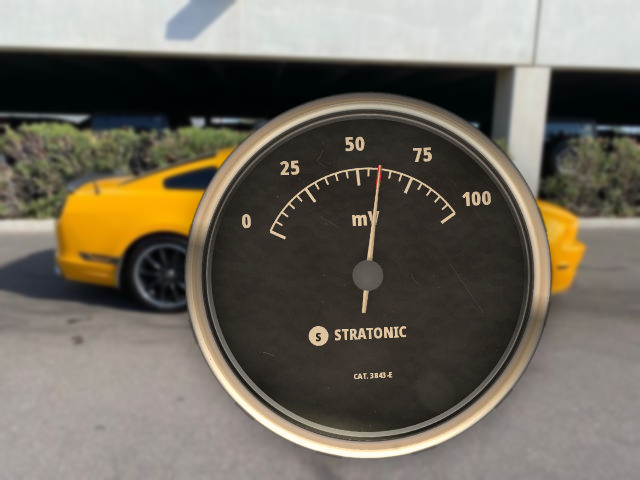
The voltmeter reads 60 mV
